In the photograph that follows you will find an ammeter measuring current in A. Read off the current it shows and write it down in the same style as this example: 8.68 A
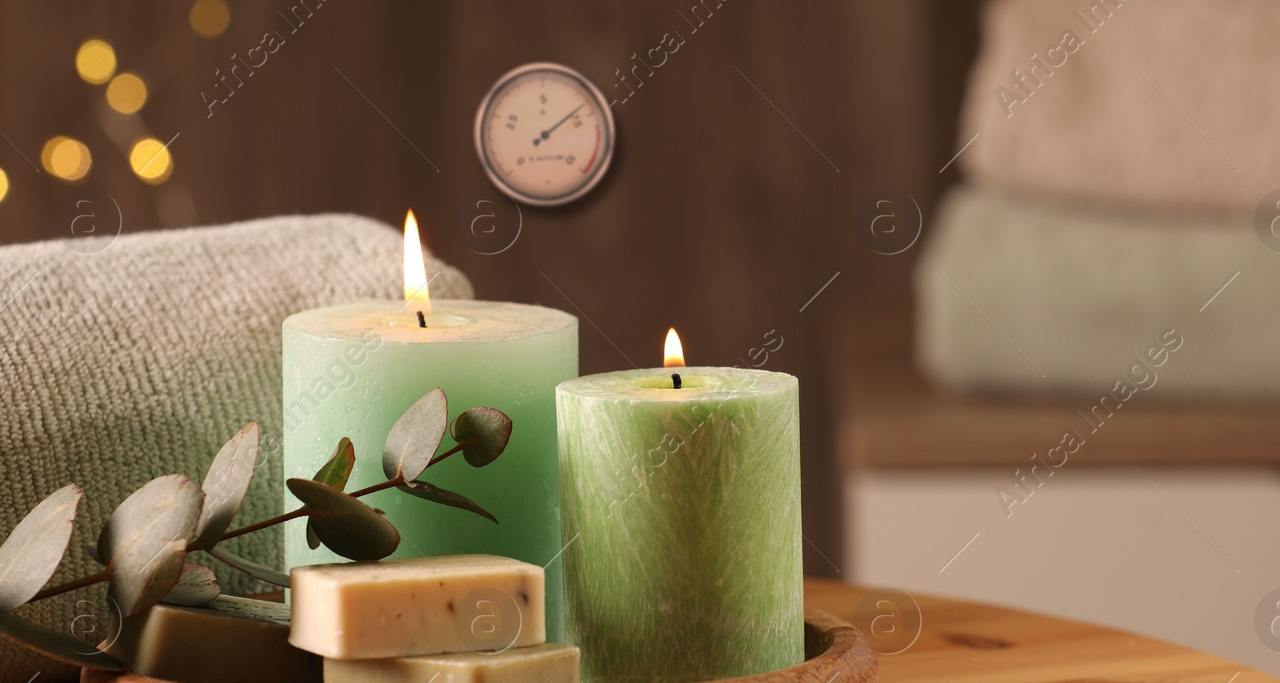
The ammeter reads 7 A
